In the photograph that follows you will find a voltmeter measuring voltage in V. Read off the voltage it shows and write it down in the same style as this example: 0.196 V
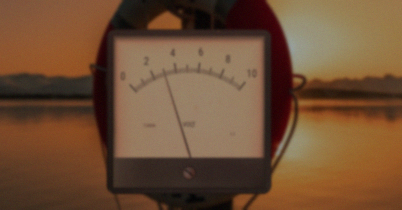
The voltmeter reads 3 V
